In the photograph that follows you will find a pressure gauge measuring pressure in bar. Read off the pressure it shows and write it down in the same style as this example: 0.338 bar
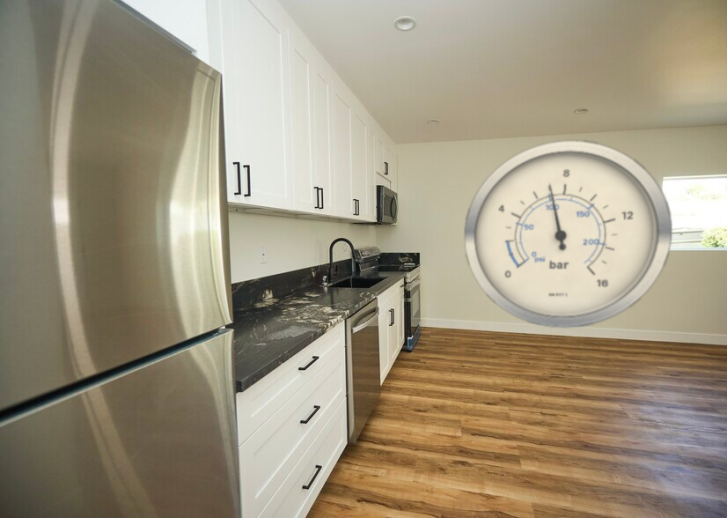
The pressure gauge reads 7 bar
